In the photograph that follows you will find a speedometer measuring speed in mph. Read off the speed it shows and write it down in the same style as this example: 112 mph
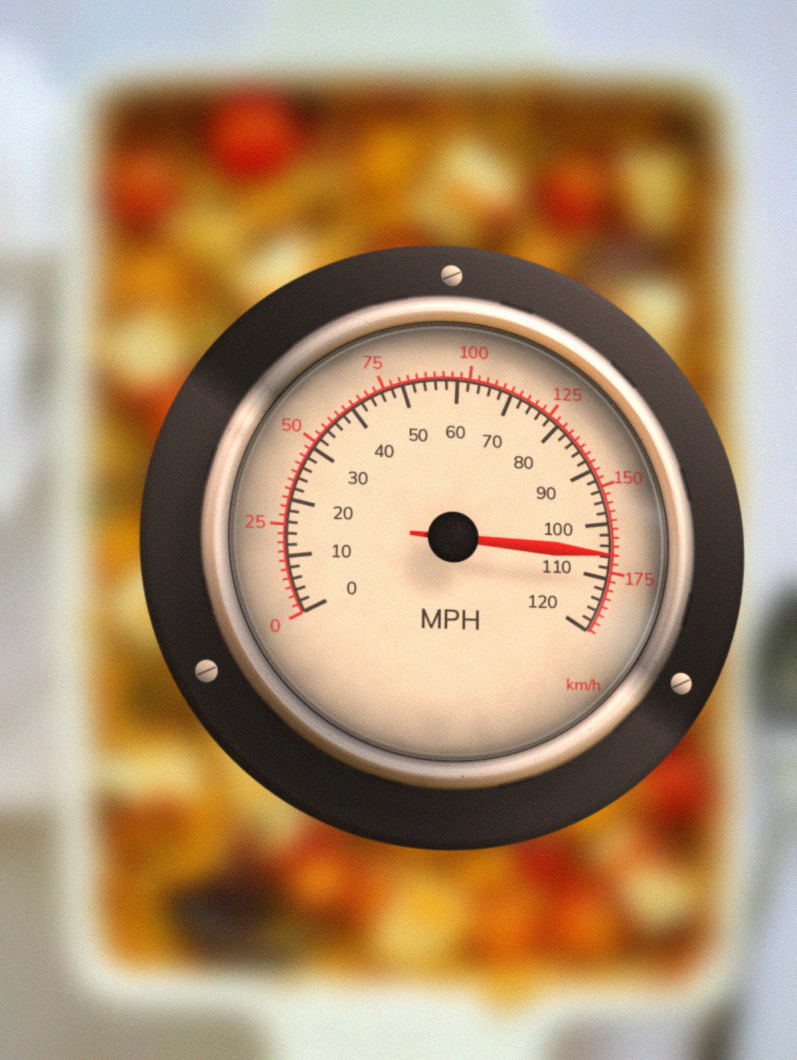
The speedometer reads 106 mph
